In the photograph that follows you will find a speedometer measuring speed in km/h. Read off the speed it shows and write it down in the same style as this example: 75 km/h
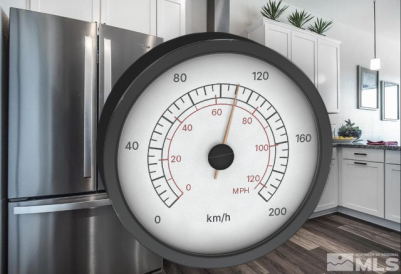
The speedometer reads 110 km/h
